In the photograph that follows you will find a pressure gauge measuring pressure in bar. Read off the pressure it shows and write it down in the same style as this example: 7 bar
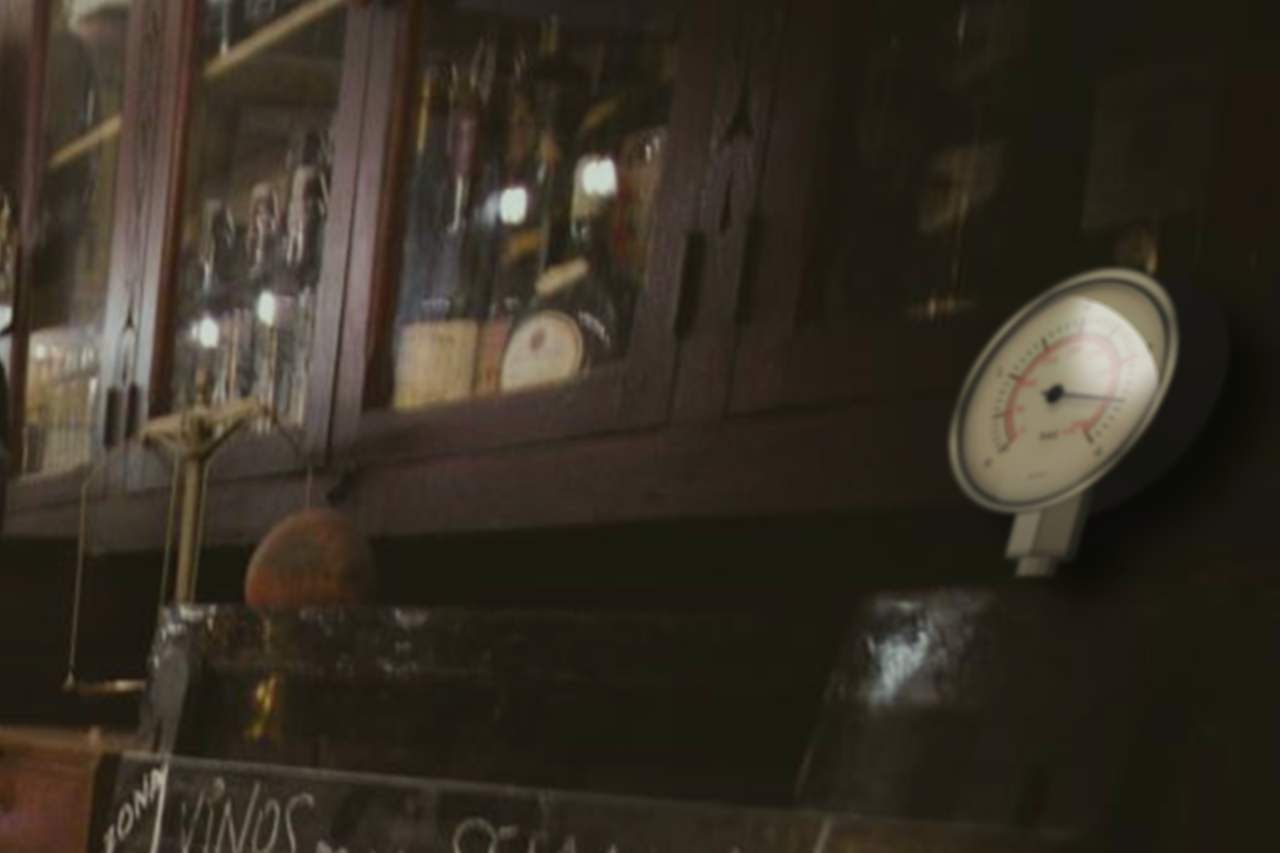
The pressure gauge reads 3.5 bar
